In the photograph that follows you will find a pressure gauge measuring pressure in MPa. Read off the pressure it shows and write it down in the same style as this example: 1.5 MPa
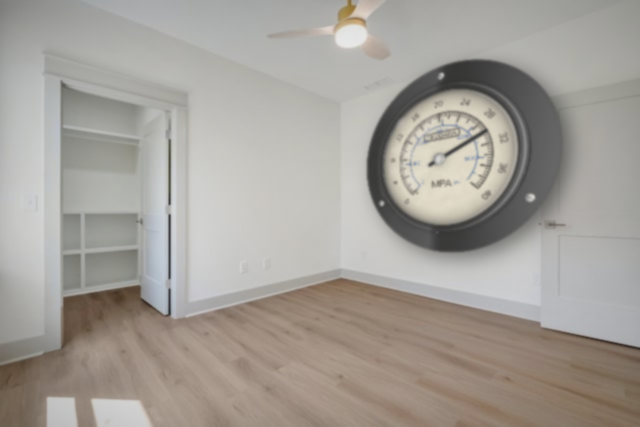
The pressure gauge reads 30 MPa
